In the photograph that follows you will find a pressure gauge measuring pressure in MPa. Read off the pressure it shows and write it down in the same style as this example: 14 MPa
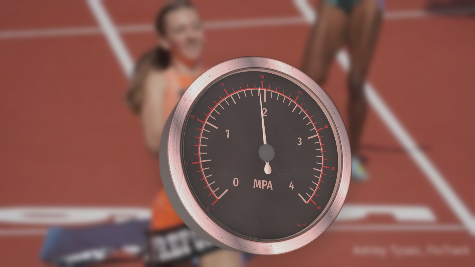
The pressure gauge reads 1.9 MPa
